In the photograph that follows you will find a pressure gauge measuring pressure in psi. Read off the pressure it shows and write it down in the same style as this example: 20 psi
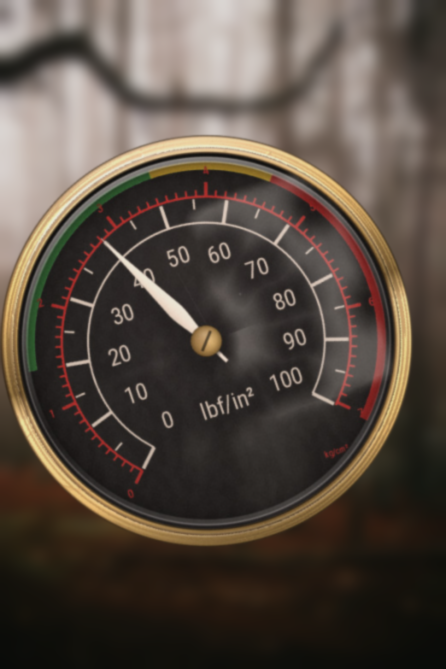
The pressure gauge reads 40 psi
